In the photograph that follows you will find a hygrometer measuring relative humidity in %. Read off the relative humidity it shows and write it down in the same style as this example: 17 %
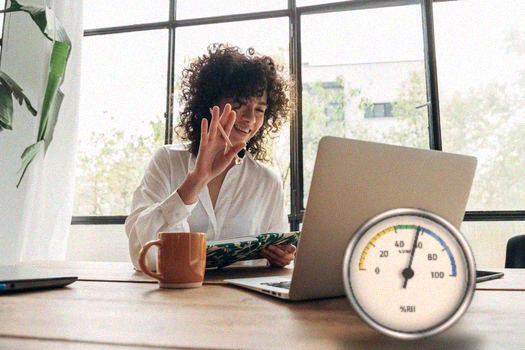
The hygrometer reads 56 %
